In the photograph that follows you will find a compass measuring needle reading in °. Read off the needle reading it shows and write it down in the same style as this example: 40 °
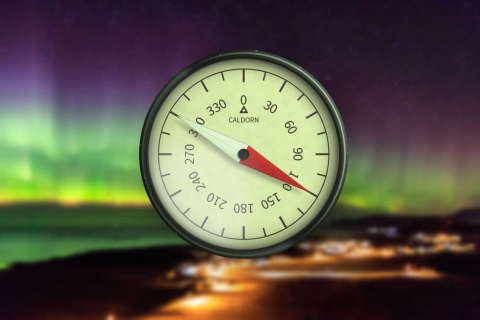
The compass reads 120 °
